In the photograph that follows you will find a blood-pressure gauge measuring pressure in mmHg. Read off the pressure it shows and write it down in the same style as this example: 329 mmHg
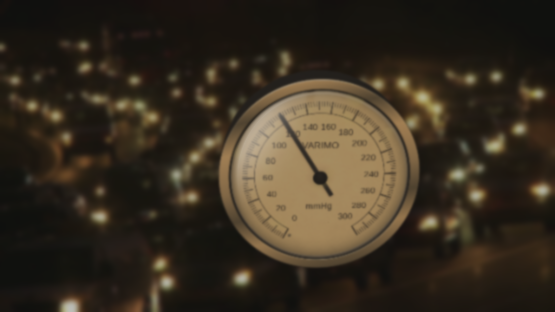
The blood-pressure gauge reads 120 mmHg
